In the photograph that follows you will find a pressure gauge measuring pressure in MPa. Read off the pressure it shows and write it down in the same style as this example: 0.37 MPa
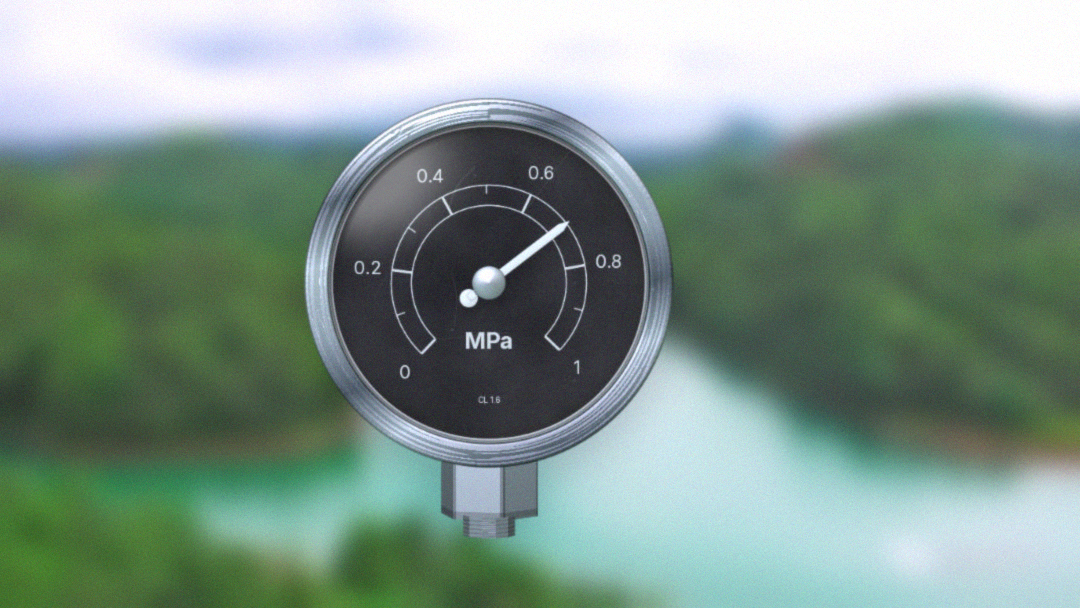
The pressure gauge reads 0.7 MPa
